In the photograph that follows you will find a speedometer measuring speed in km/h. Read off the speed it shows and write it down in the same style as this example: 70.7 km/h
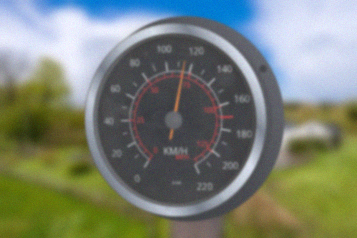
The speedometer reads 115 km/h
